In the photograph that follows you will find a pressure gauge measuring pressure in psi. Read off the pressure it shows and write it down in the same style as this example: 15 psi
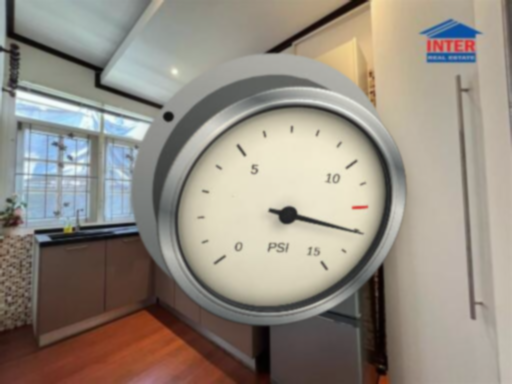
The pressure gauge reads 13 psi
